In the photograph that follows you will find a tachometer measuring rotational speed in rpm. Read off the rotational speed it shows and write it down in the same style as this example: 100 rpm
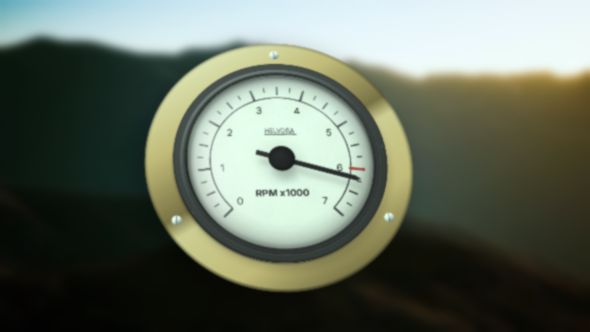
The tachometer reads 6250 rpm
